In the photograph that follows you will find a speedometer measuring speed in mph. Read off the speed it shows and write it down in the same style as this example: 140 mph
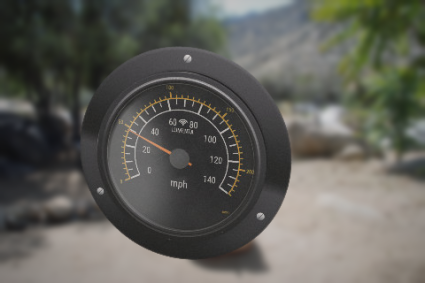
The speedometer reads 30 mph
